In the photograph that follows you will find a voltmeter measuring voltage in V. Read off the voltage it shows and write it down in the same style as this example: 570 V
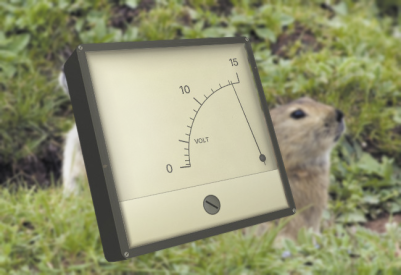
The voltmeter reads 14 V
